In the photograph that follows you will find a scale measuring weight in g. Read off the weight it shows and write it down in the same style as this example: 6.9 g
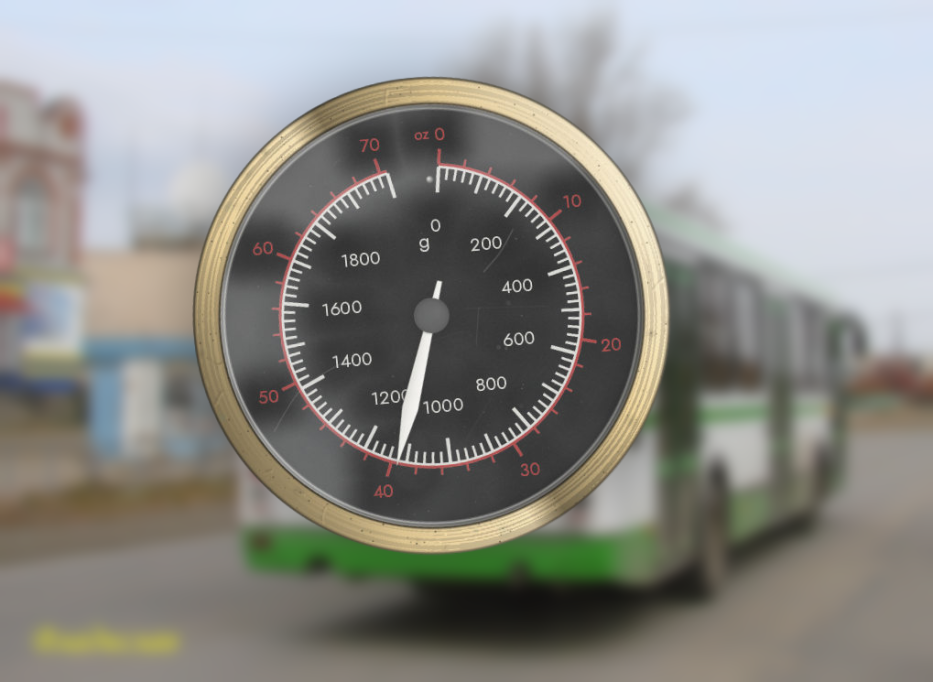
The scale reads 1120 g
